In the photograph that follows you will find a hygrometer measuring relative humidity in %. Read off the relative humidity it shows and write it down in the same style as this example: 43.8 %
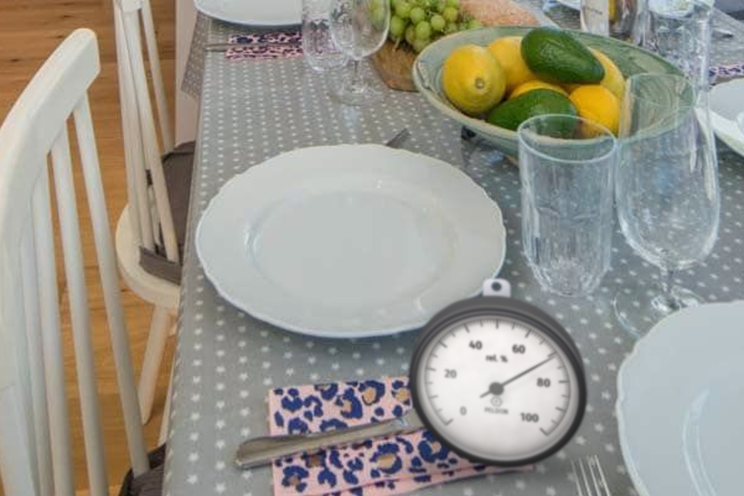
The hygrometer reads 70 %
